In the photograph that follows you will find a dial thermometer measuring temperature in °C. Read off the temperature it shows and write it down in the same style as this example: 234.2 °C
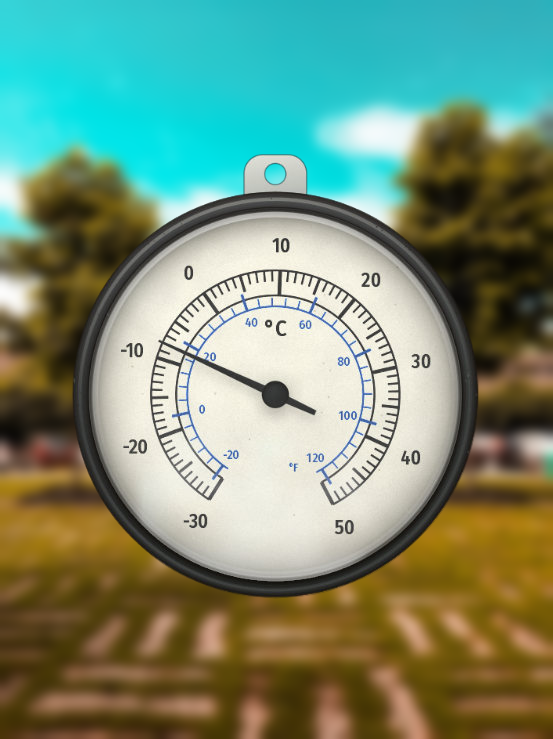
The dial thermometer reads -8 °C
